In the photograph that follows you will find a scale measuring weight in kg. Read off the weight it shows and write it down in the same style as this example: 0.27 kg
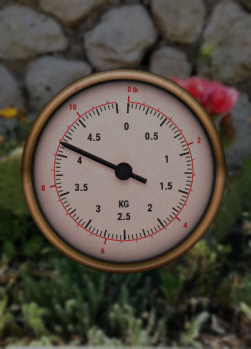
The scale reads 4.15 kg
